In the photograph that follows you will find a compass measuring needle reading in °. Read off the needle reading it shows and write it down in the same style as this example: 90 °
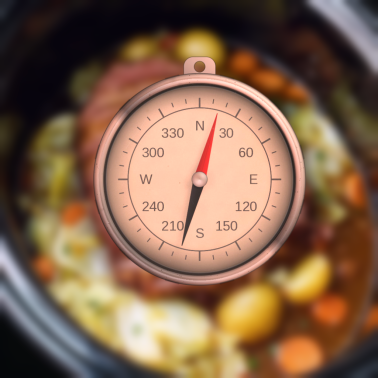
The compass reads 15 °
